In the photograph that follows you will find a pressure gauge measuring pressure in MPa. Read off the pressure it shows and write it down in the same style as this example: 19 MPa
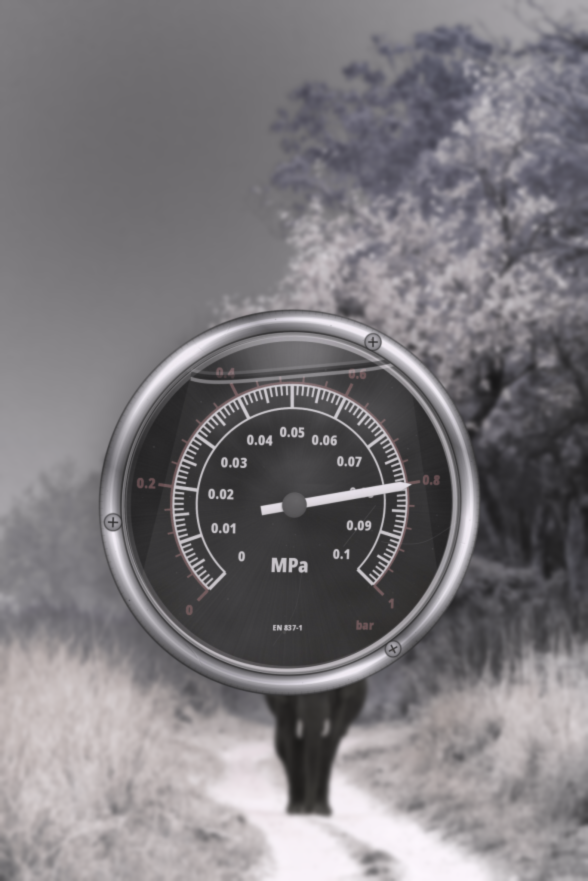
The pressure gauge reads 0.08 MPa
